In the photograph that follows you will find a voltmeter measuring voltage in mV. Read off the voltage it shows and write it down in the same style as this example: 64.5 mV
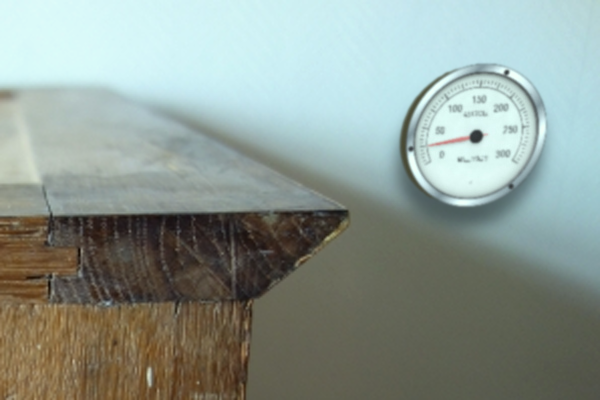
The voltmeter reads 25 mV
